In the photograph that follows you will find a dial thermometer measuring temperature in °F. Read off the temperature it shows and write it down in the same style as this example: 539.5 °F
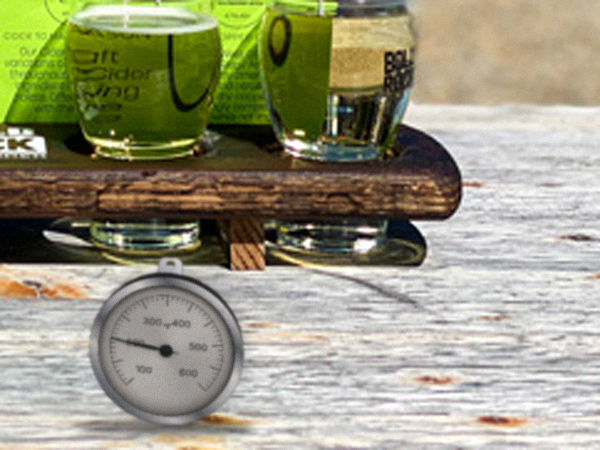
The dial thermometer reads 200 °F
